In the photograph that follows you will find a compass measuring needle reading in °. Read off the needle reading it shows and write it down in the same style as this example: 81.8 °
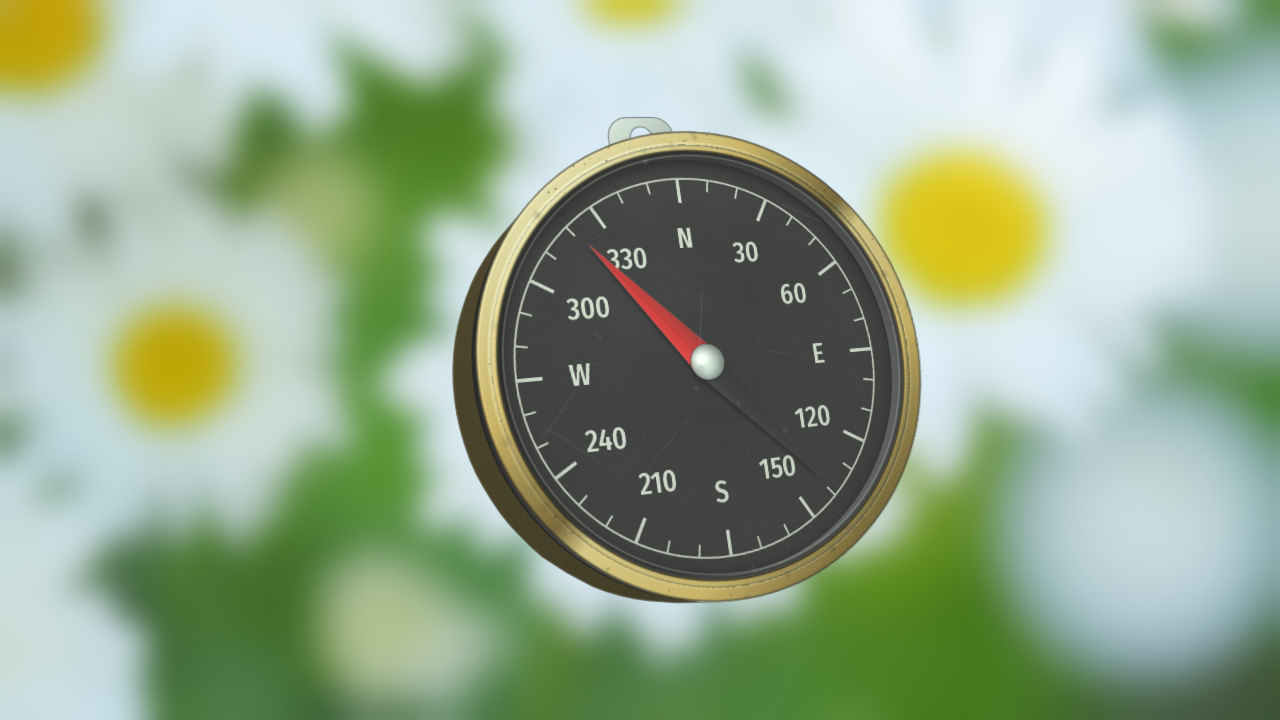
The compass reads 320 °
